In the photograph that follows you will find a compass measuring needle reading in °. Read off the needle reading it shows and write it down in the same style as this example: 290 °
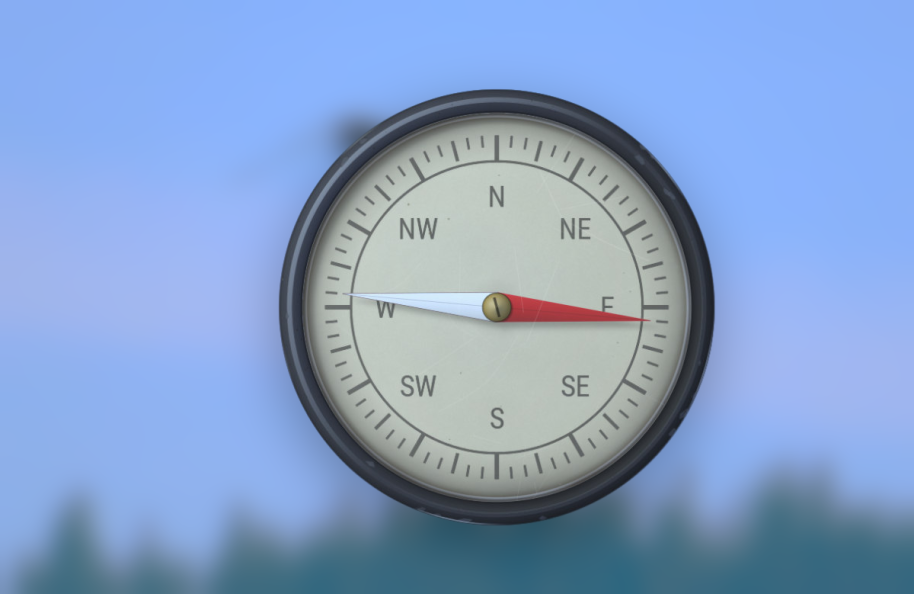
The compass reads 95 °
